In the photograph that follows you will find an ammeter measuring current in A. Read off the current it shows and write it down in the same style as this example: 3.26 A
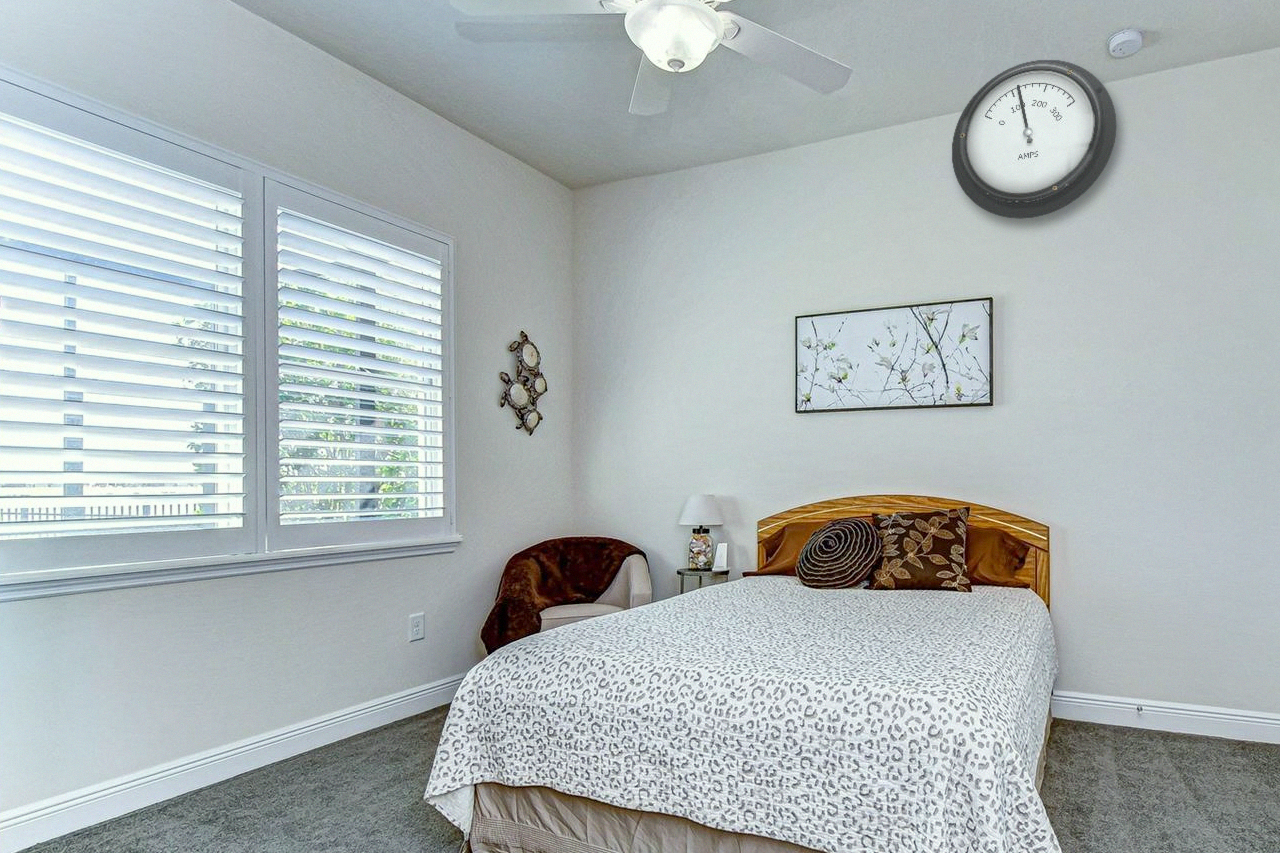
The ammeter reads 120 A
